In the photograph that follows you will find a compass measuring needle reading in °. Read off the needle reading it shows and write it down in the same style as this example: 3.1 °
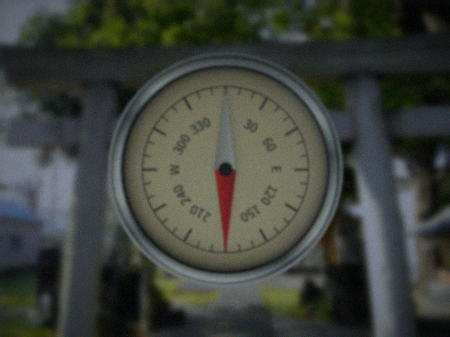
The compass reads 180 °
